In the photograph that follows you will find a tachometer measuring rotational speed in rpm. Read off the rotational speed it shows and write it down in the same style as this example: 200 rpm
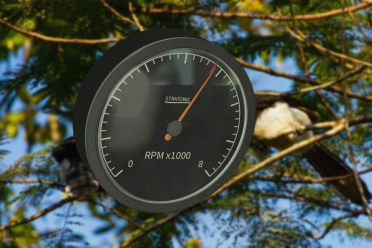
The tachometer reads 4800 rpm
